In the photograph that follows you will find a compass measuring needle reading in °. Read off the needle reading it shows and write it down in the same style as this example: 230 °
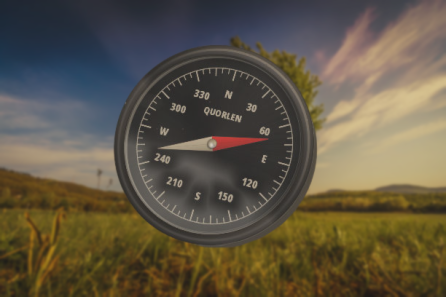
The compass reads 70 °
